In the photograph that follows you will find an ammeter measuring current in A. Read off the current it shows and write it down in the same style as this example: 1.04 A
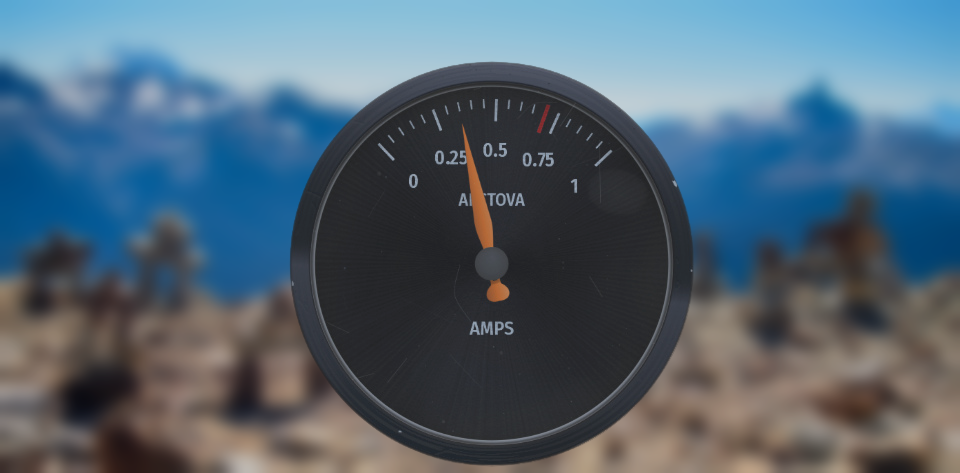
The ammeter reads 0.35 A
